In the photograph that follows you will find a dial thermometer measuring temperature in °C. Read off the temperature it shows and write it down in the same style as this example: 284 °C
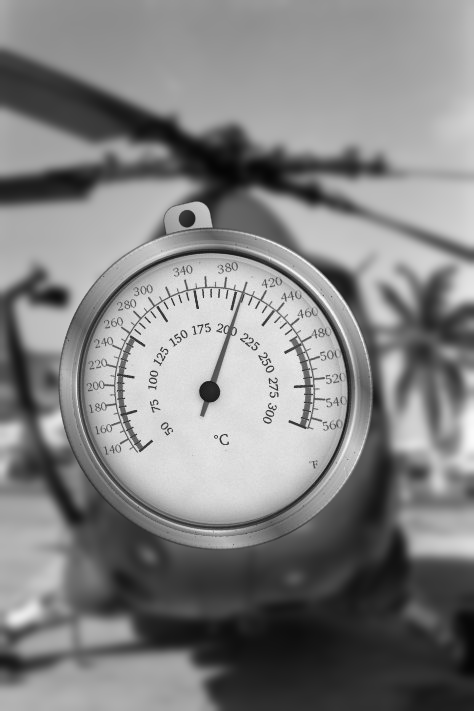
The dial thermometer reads 205 °C
